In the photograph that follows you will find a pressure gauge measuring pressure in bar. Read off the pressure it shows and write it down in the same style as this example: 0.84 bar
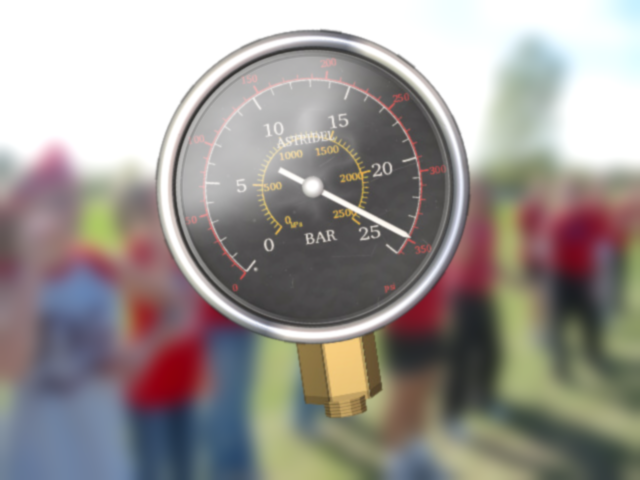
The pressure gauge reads 24 bar
